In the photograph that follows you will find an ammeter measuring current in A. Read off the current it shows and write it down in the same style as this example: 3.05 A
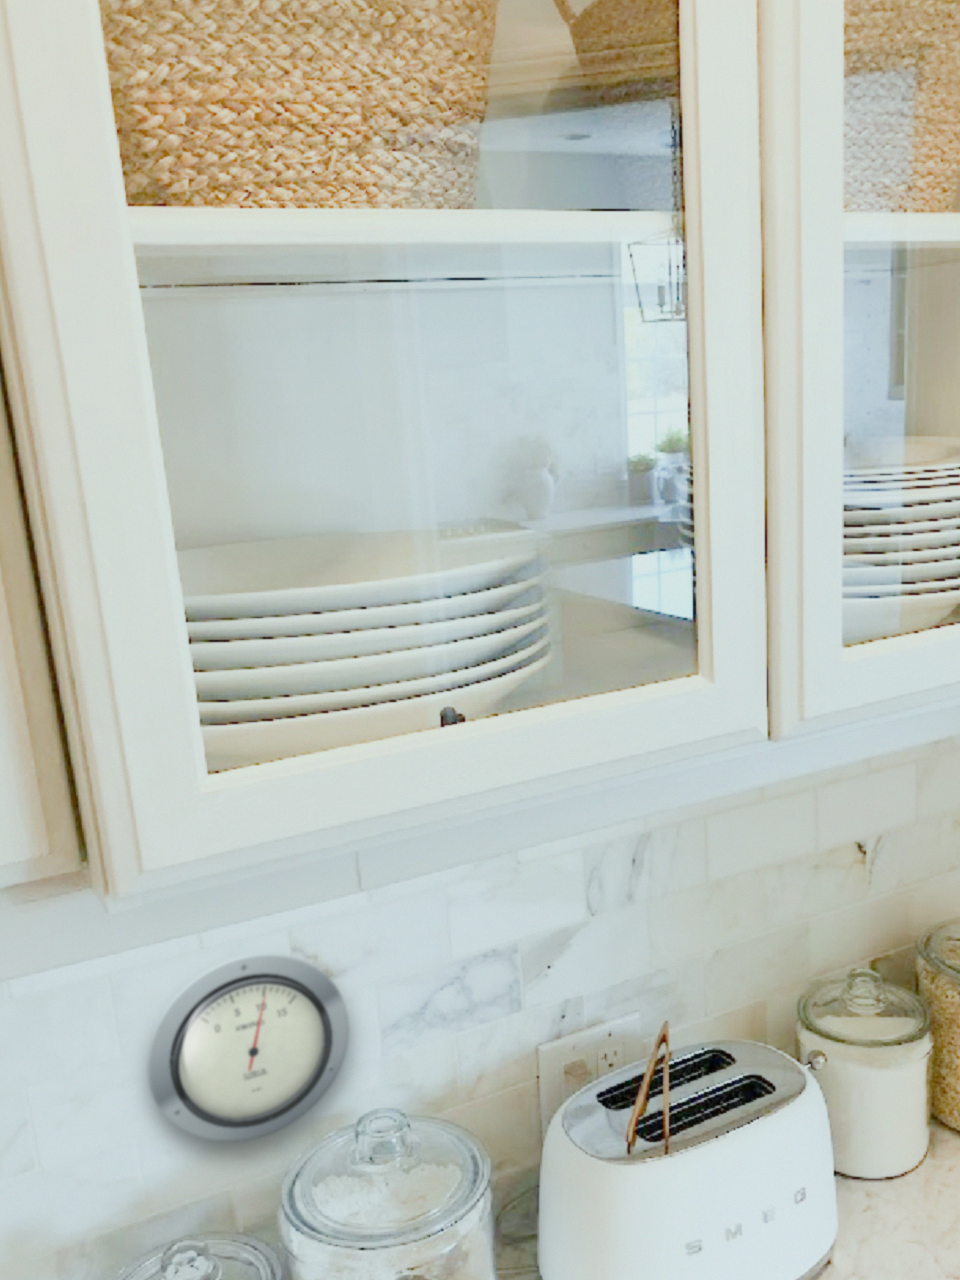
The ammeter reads 10 A
